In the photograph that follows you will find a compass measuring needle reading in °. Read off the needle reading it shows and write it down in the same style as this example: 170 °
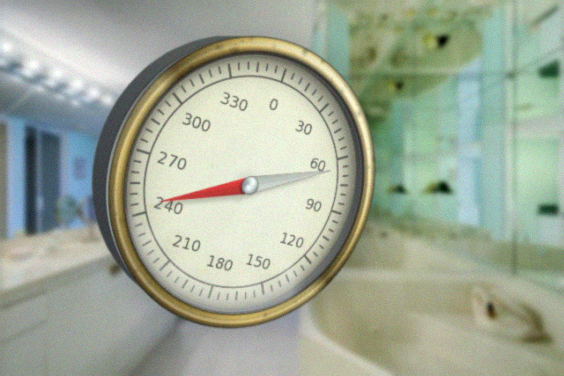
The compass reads 245 °
